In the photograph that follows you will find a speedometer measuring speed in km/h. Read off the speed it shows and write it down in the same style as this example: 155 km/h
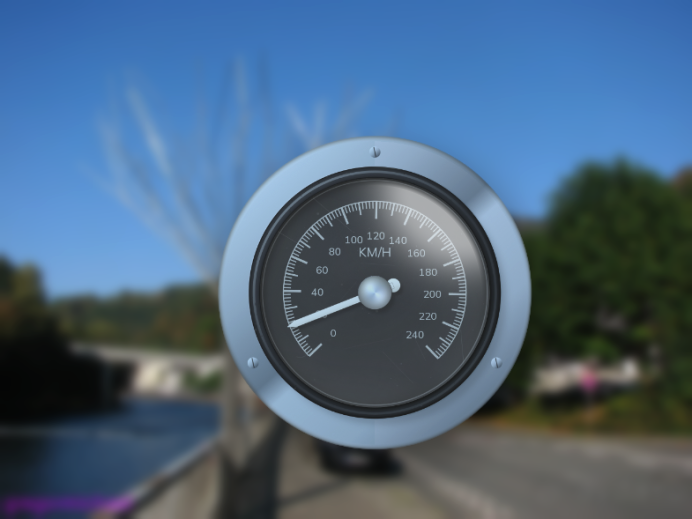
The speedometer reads 20 km/h
